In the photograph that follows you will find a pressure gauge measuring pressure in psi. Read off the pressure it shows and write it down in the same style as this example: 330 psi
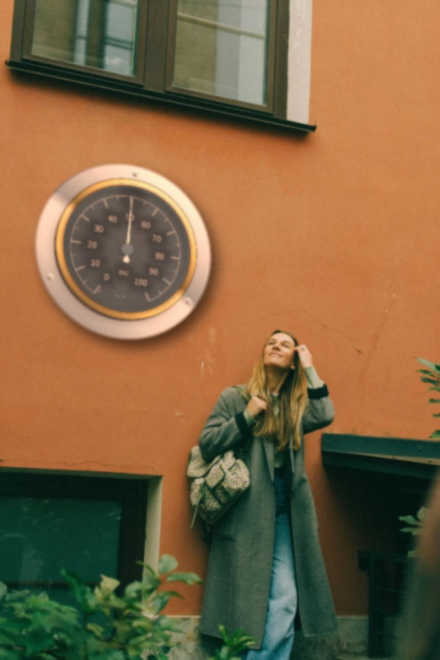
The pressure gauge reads 50 psi
